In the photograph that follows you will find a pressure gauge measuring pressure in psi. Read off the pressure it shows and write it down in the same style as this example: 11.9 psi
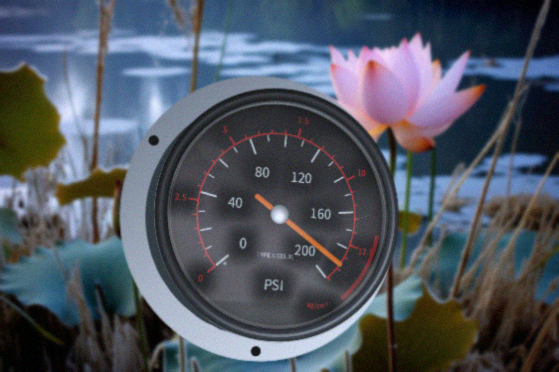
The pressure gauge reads 190 psi
